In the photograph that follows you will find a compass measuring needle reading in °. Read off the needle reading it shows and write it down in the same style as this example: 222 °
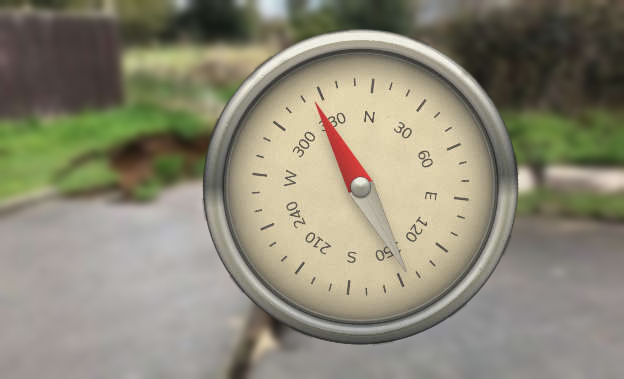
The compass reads 325 °
